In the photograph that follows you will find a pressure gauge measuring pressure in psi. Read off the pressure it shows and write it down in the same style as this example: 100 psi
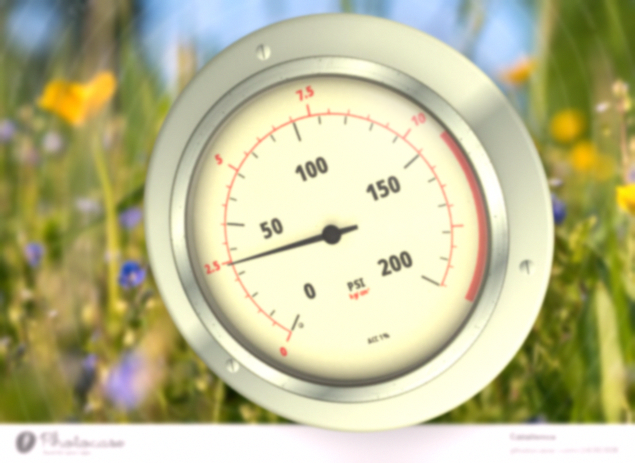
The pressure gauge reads 35 psi
